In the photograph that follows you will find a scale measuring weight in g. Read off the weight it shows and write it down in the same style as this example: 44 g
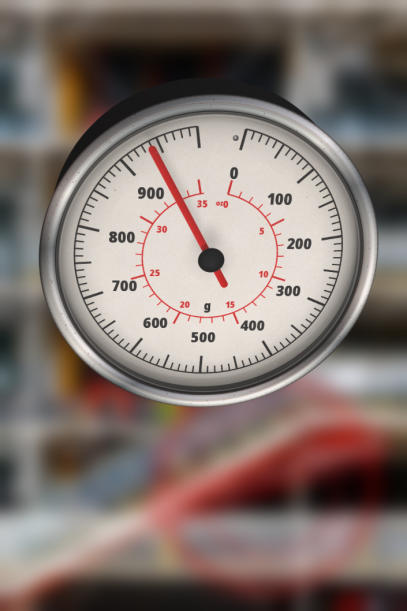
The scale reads 940 g
